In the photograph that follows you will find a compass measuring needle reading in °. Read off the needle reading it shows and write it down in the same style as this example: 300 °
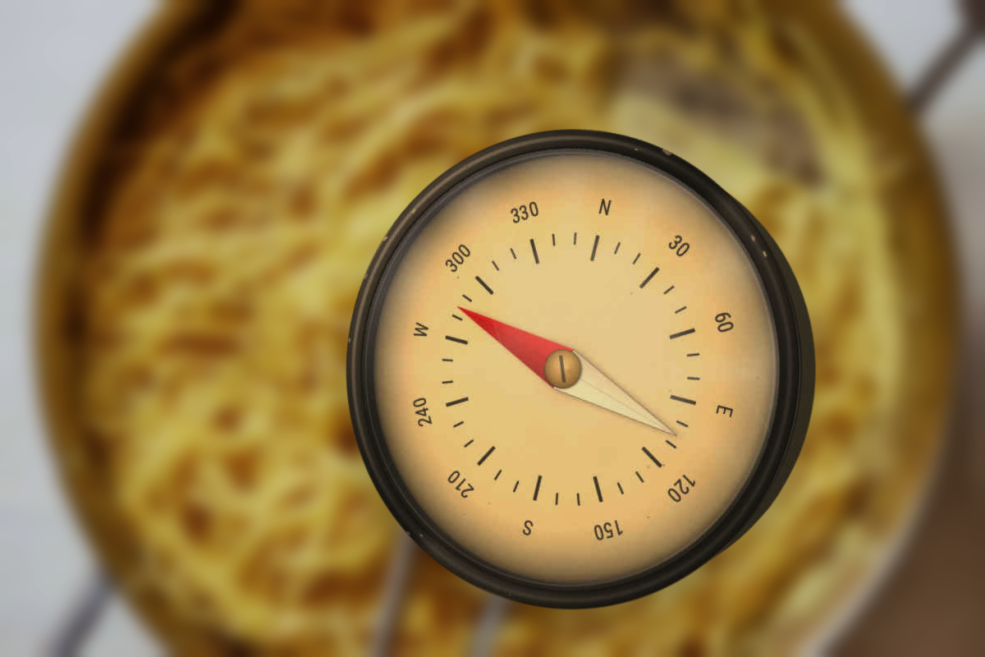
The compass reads 285 °
